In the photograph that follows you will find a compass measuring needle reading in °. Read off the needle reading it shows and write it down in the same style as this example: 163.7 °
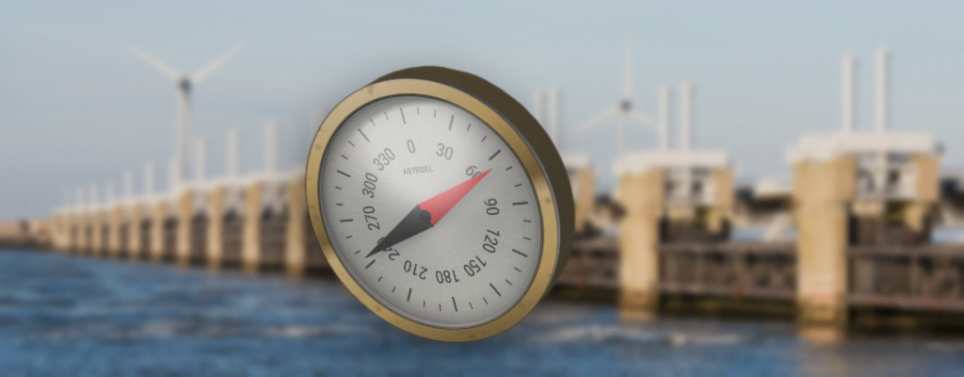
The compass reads 65 °
